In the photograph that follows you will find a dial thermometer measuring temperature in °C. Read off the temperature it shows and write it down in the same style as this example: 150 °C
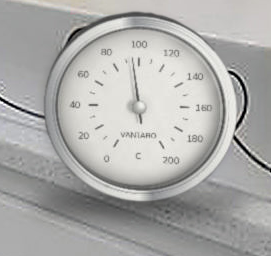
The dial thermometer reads 95 °C
